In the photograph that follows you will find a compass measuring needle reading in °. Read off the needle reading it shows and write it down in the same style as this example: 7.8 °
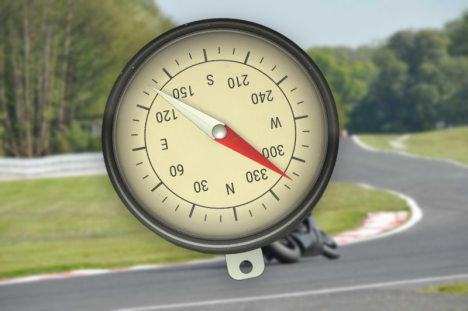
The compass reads 315 °
